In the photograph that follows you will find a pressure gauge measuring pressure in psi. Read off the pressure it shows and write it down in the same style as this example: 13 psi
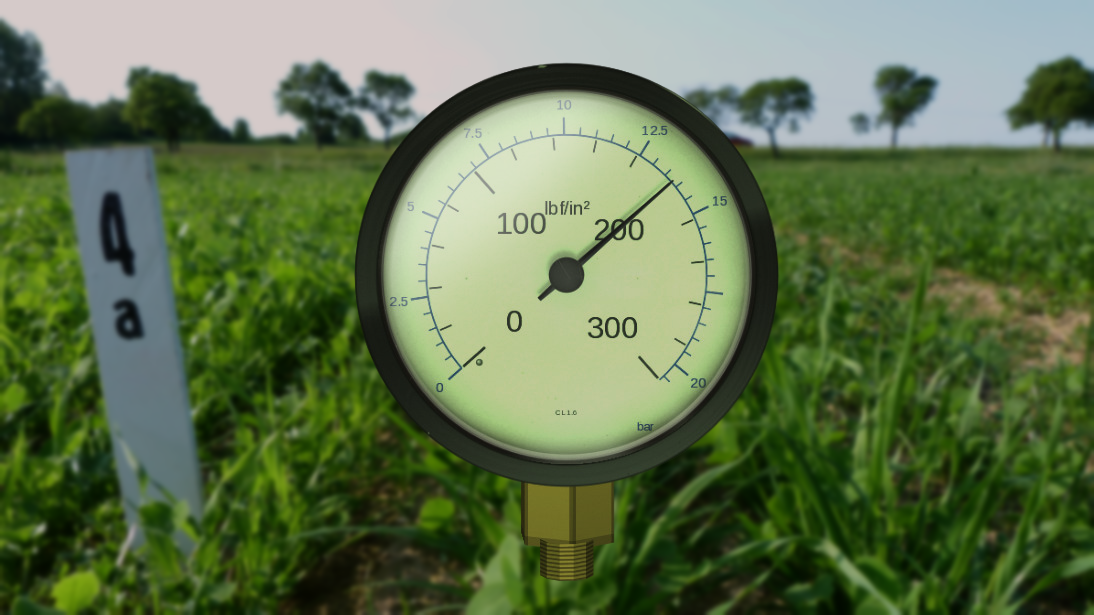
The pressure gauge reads 200 psi
